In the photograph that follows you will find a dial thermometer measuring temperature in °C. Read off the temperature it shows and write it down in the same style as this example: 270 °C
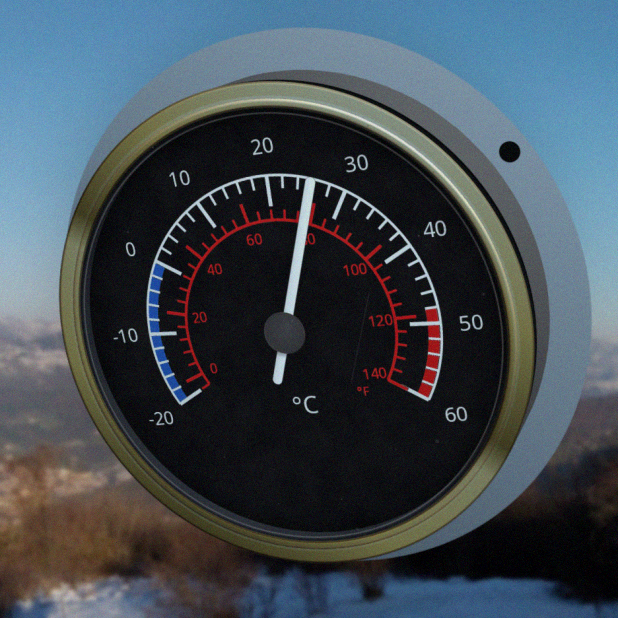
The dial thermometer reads 26 °C
